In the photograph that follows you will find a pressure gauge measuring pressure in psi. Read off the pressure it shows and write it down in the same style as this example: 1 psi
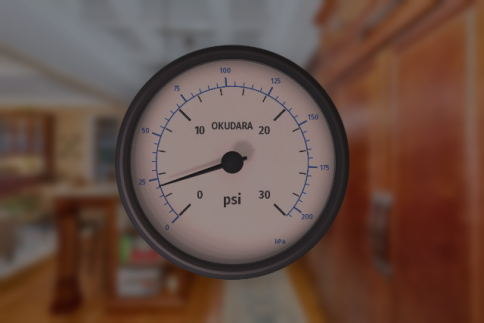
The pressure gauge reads 3 psi
